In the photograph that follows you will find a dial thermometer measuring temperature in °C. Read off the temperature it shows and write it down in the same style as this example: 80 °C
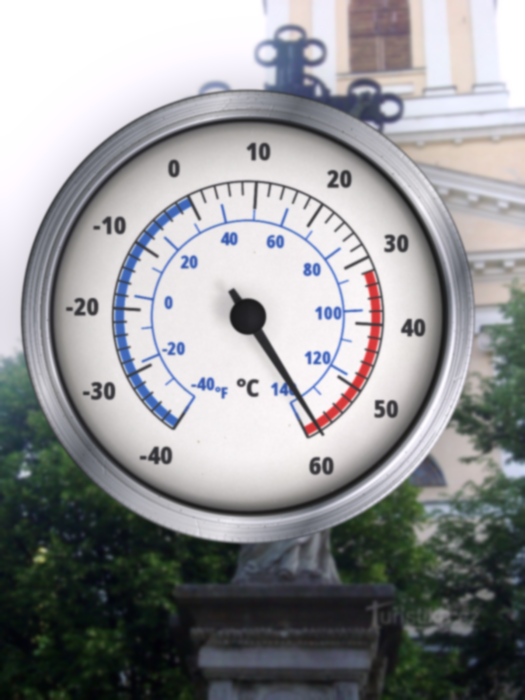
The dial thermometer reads 58 °C
